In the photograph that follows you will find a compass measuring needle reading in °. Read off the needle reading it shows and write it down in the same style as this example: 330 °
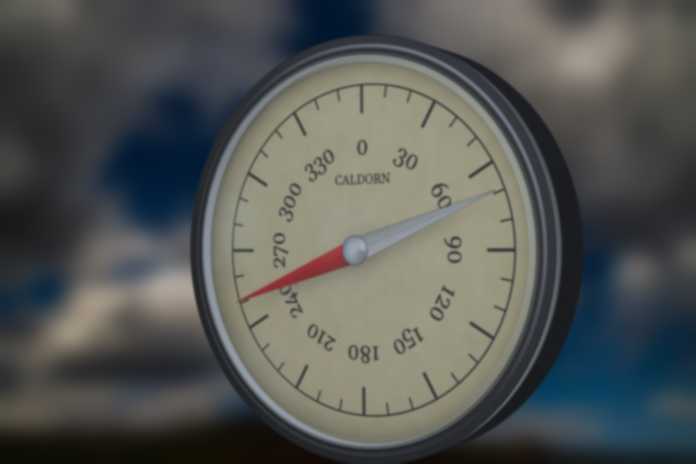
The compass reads 250 °
